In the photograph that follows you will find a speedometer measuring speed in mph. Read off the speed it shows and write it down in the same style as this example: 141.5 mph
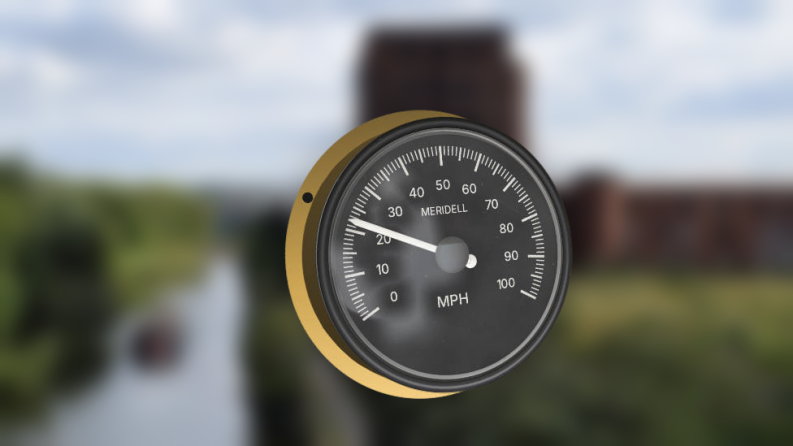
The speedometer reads 22 mph
